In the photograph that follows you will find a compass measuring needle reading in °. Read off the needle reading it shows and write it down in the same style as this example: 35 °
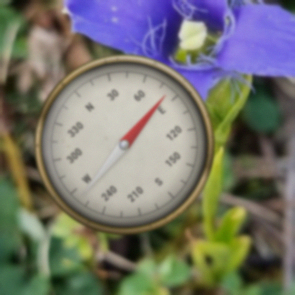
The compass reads 82.5 °
